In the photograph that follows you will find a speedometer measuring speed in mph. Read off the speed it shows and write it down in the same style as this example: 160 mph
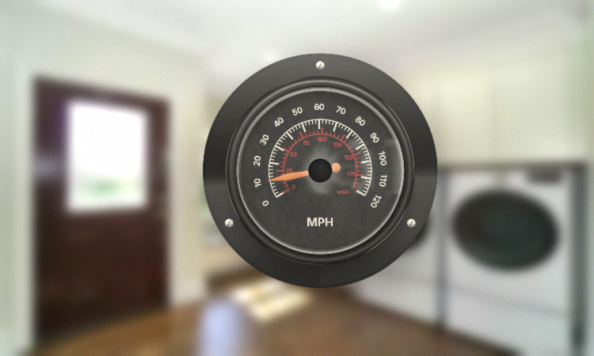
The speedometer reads 10 mph
